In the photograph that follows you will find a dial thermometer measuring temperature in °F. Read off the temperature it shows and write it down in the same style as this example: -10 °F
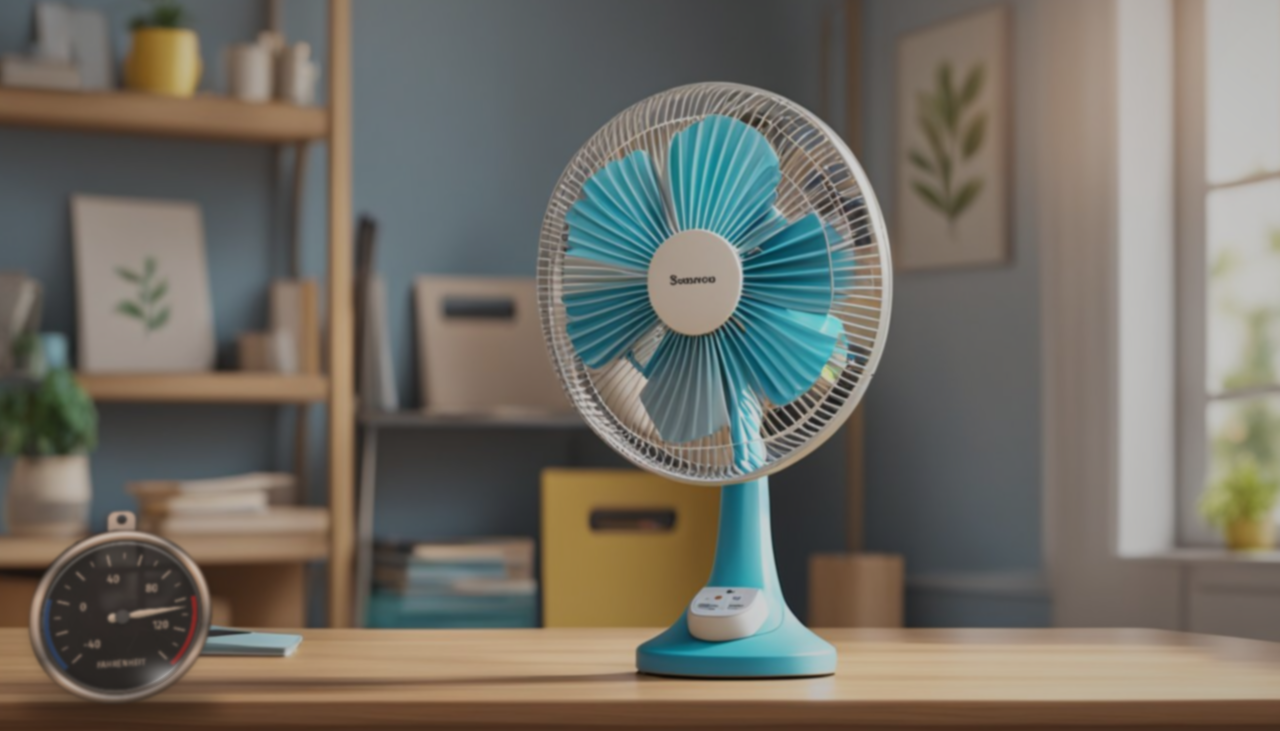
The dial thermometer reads 105 °F
